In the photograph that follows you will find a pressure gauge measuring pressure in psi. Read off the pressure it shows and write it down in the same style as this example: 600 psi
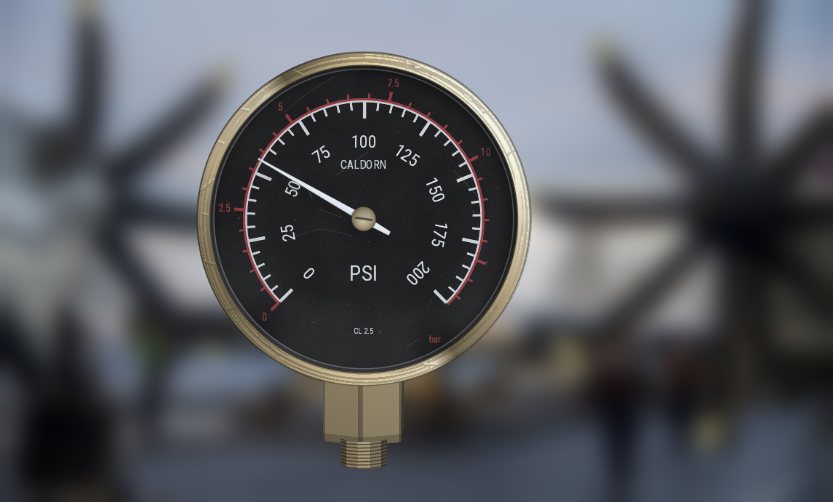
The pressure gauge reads 55 psi
